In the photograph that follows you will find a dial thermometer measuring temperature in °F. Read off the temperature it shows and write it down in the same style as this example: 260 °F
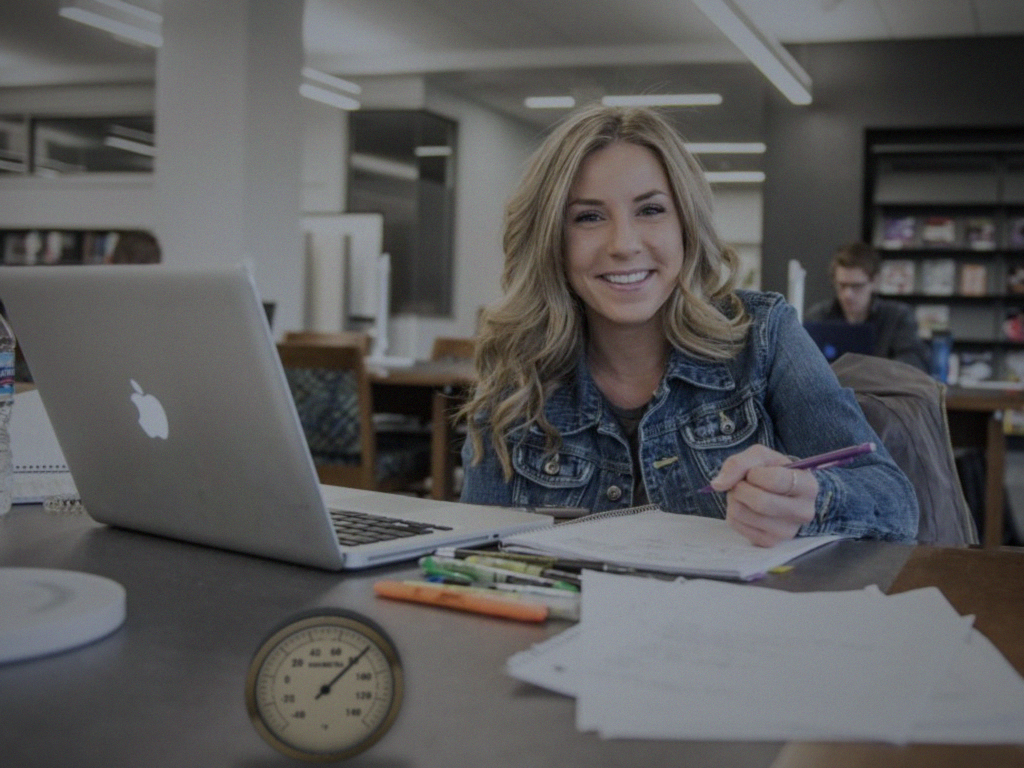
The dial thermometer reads 80 °F
